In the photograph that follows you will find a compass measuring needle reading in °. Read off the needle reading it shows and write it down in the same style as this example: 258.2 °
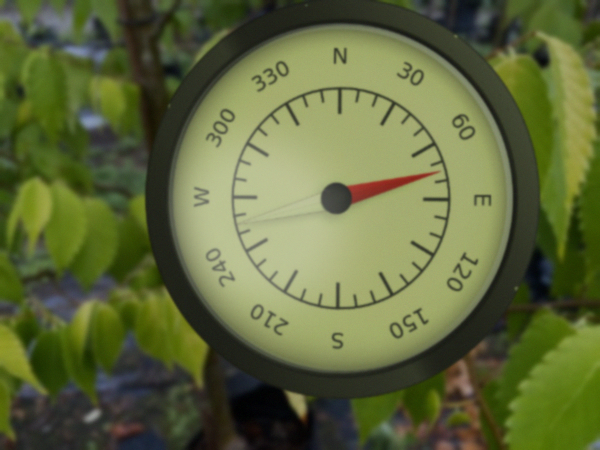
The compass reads 75 °
